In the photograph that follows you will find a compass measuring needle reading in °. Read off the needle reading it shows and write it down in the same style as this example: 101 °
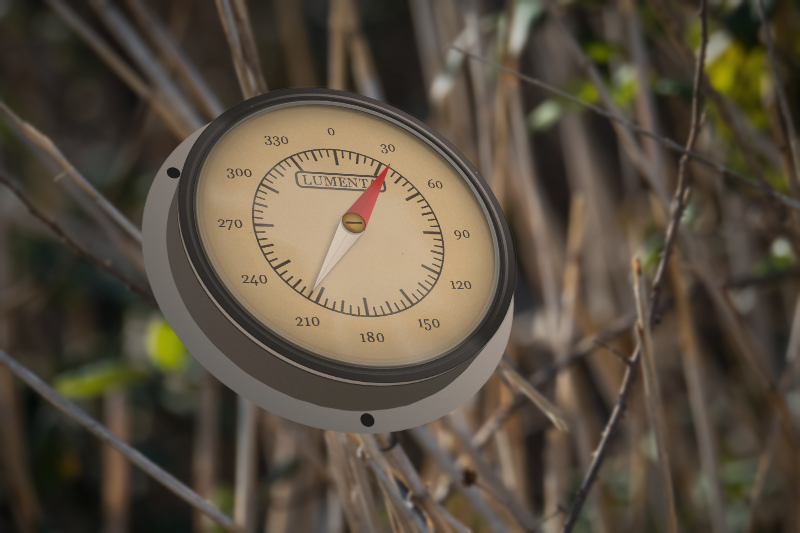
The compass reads 35 °
